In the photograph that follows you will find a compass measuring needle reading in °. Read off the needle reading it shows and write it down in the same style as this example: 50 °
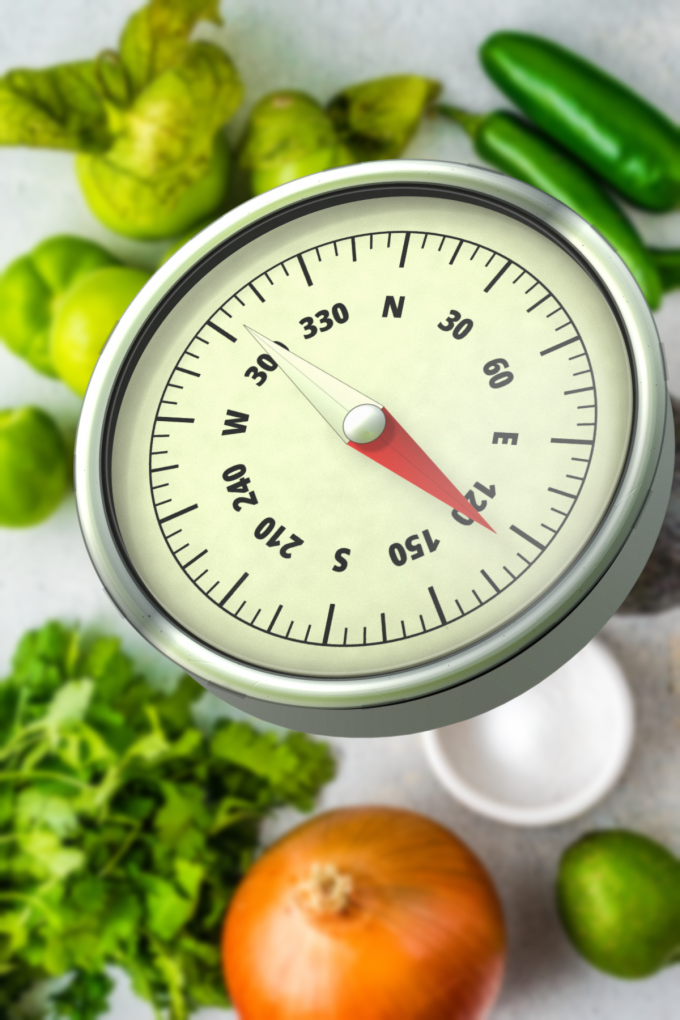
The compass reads 125 °
